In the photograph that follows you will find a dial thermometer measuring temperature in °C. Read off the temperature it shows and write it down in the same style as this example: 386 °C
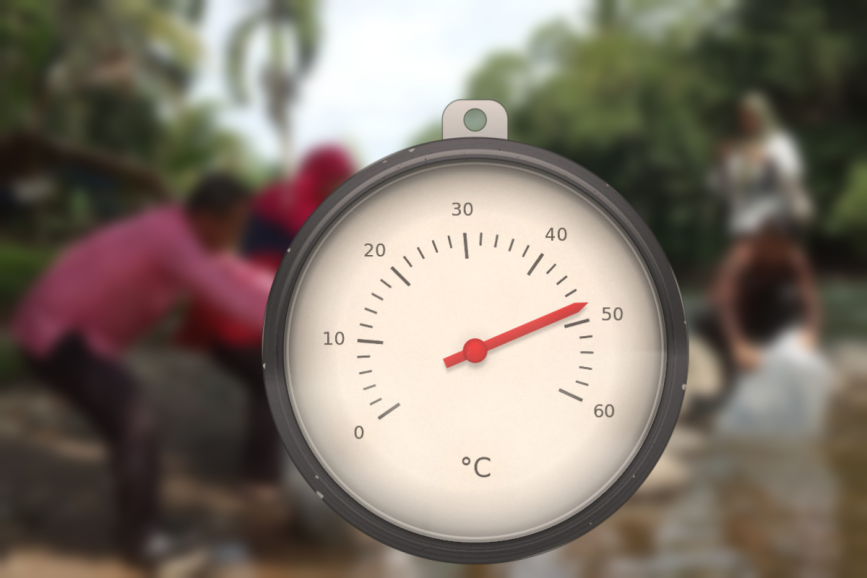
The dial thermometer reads 48 °C
